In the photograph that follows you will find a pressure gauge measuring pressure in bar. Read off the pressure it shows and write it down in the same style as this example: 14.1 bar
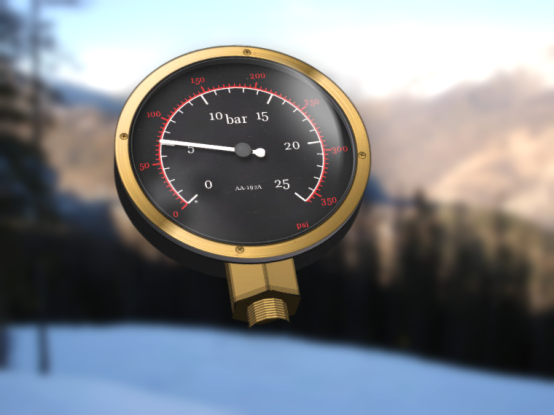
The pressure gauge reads 5 bar
